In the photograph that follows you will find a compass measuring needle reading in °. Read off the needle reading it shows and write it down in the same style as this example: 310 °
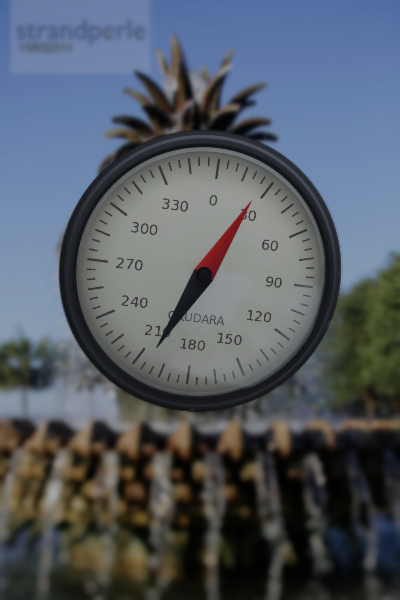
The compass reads 25 °
